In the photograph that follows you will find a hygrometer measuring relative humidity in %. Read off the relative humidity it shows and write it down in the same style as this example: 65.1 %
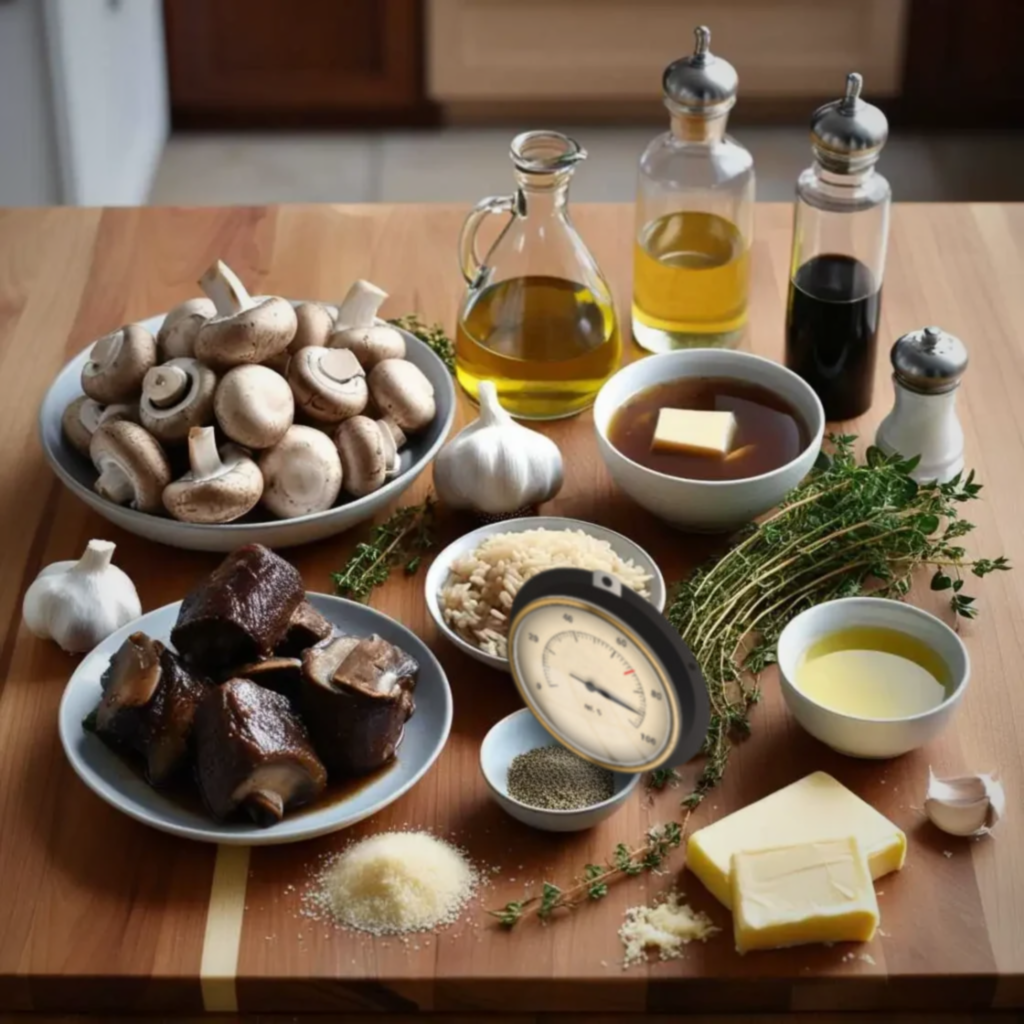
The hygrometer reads 90 %
